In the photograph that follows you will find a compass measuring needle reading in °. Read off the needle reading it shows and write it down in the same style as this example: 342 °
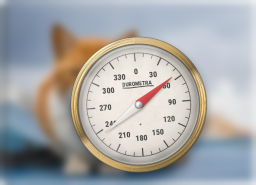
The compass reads 55 °
